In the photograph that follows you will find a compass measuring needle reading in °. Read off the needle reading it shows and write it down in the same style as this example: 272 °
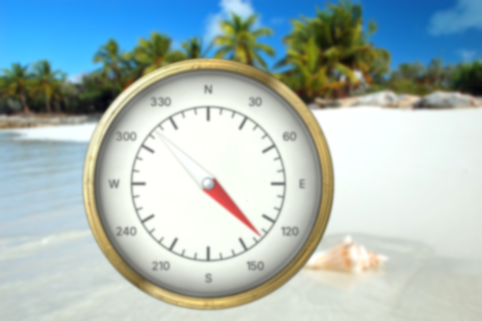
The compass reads 135 °
